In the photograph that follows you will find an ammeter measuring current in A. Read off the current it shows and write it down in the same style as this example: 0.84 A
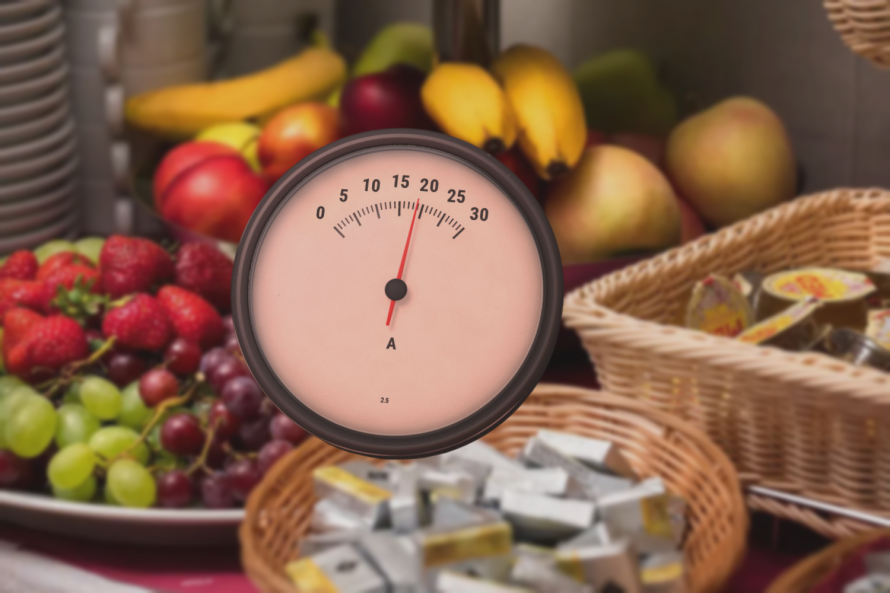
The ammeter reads 19 A
